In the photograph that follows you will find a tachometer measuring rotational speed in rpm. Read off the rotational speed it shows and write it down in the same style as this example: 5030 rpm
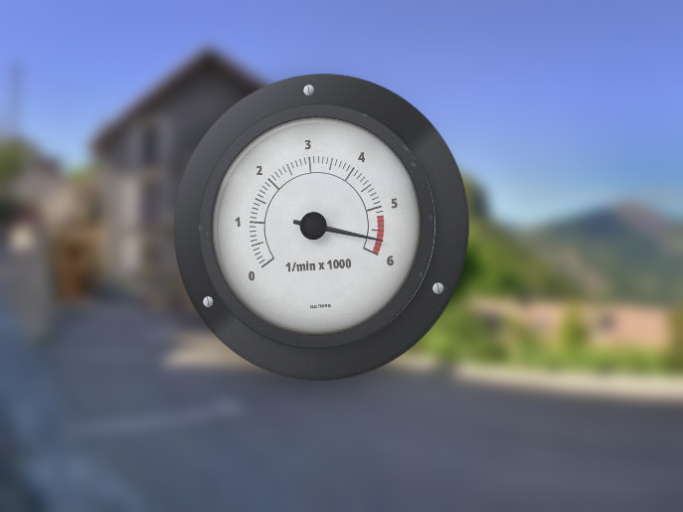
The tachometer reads 5700 rpm
